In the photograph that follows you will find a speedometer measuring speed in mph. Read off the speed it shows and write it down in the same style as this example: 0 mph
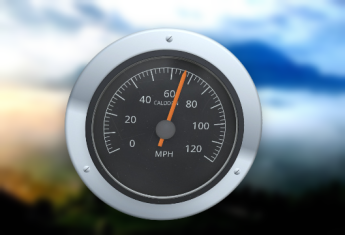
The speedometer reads 66 mph
